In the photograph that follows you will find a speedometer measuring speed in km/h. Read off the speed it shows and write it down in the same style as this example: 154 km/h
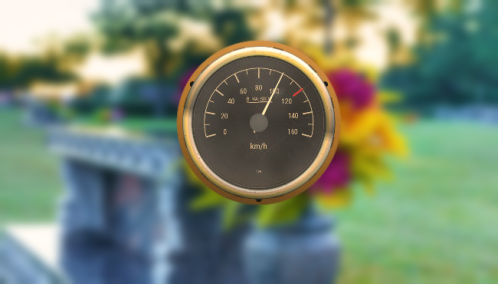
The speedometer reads 100 km/h
